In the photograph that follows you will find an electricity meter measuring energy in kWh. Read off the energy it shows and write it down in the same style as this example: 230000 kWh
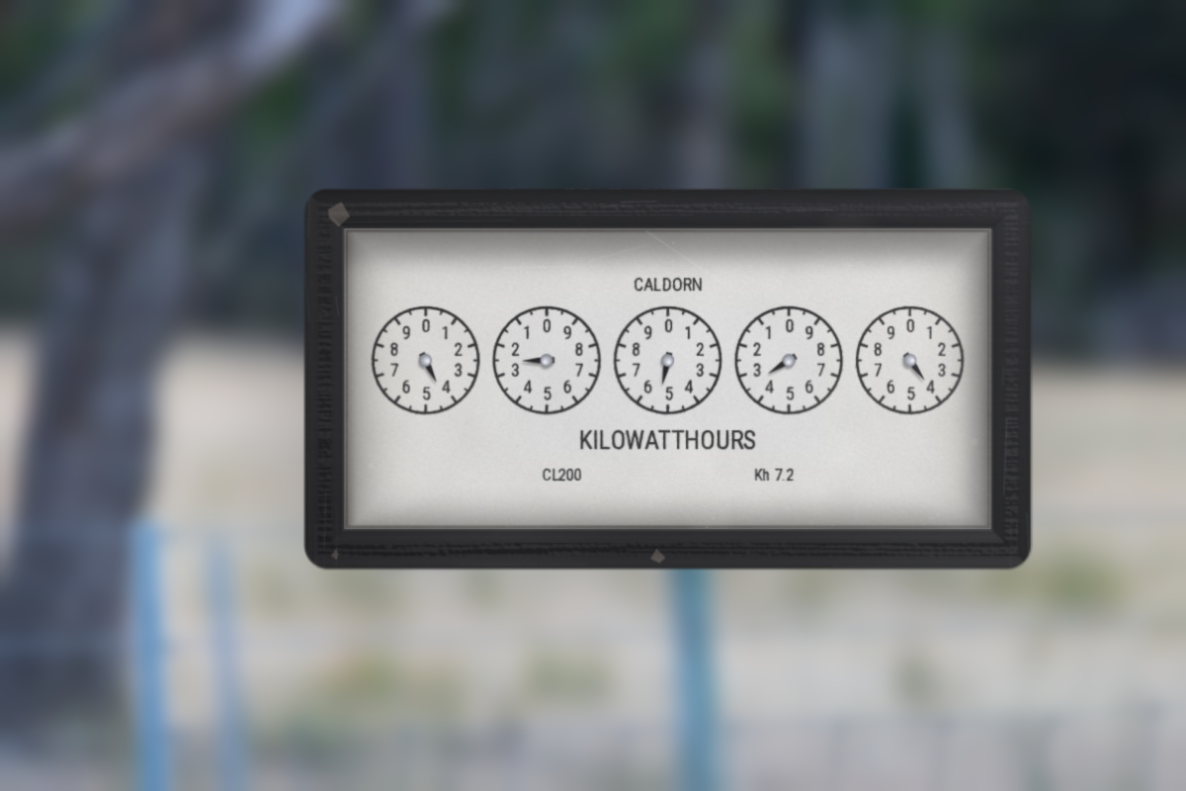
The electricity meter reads 42534 kWh
